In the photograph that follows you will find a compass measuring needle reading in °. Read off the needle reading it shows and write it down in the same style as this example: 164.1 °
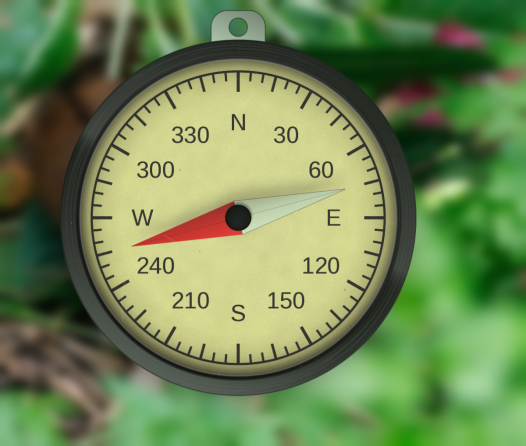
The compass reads 255 °
